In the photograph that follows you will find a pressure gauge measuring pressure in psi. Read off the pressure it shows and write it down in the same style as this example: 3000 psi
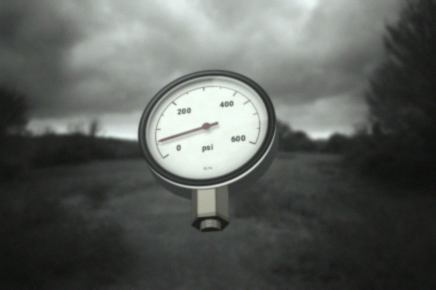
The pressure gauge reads 50 psi
